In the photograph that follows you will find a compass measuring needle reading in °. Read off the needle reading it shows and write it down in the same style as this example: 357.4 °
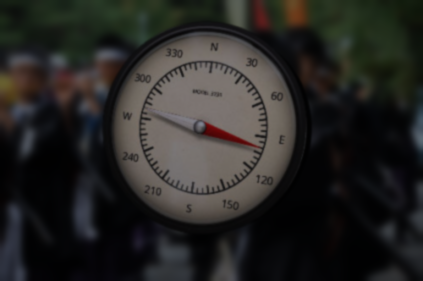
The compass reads 100 °
